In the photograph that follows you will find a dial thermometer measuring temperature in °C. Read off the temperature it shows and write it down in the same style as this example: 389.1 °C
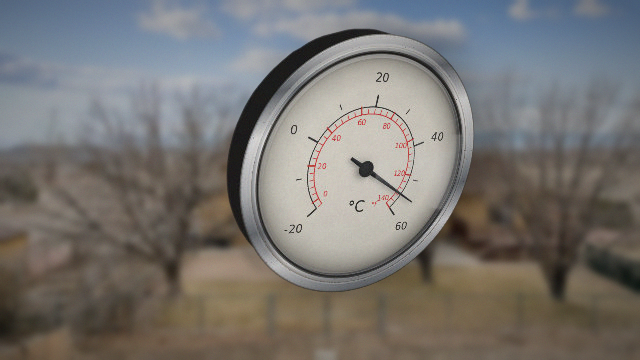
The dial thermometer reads 55 °C
